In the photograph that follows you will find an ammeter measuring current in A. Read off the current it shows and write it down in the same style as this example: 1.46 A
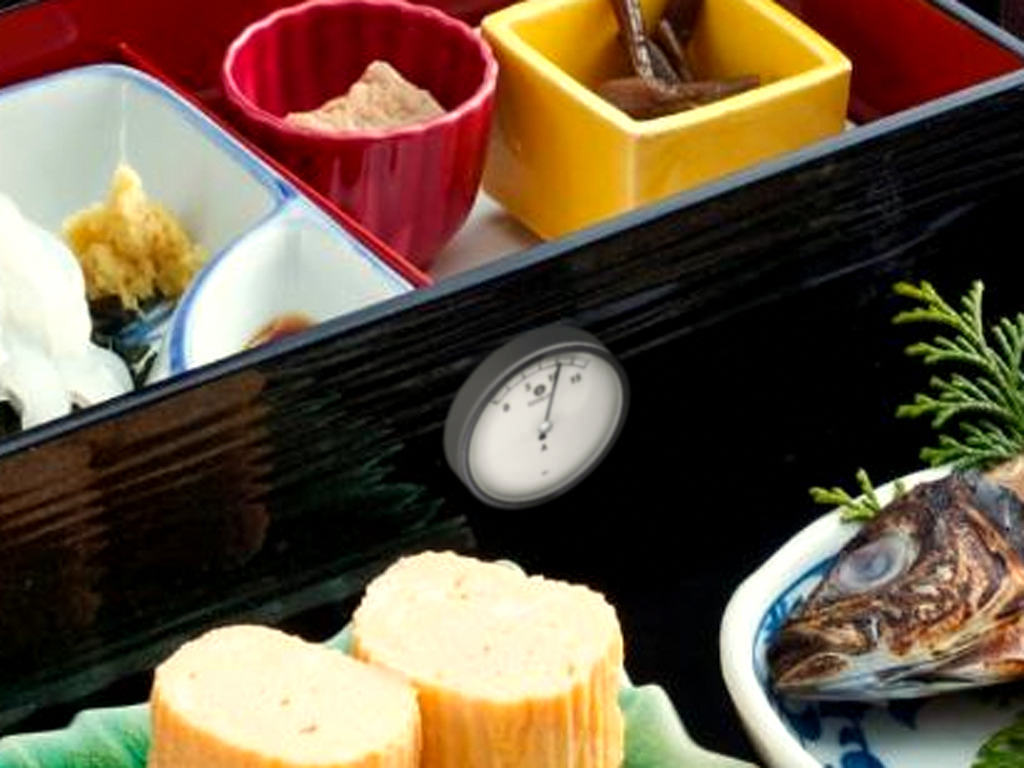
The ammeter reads 10 A
